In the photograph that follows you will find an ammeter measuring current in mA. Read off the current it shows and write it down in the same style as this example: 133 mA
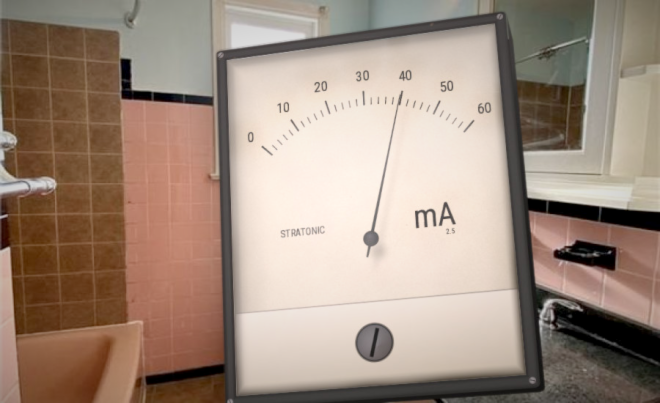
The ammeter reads 40 mA
